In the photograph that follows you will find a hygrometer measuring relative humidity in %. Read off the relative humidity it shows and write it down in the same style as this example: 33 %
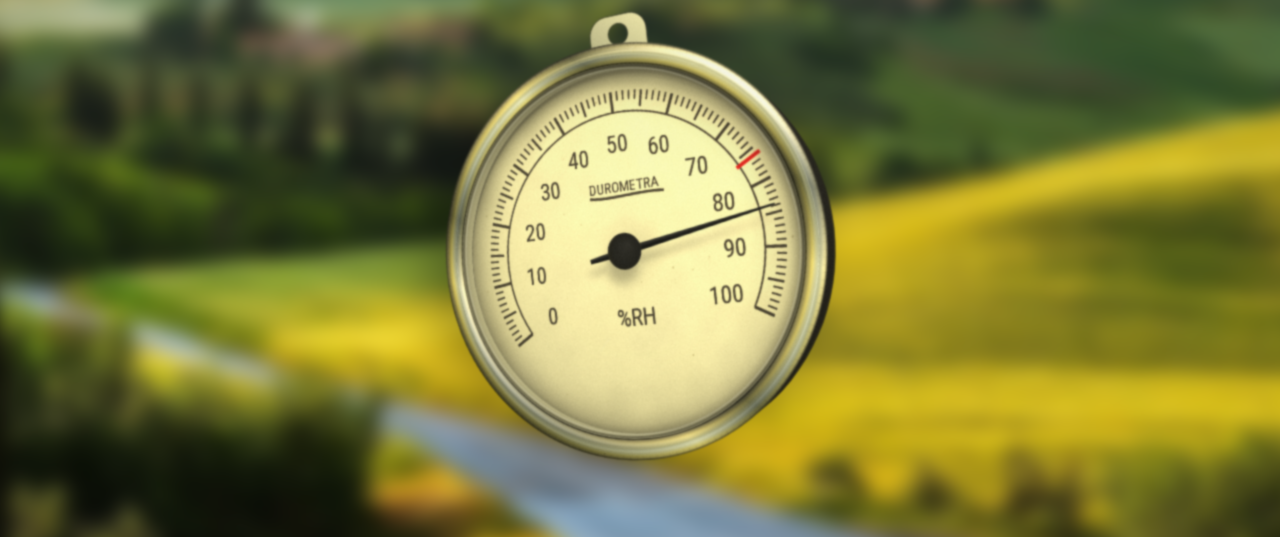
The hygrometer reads 84 %
